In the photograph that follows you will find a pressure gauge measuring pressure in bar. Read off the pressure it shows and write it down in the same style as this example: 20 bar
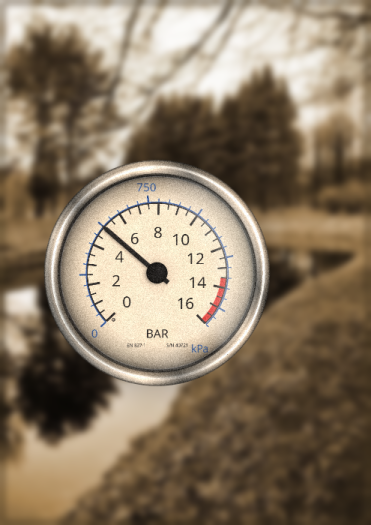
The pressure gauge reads 5 bar
